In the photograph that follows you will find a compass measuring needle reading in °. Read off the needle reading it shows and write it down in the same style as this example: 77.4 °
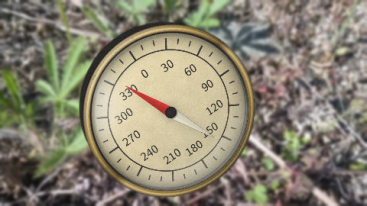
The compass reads 335 °
